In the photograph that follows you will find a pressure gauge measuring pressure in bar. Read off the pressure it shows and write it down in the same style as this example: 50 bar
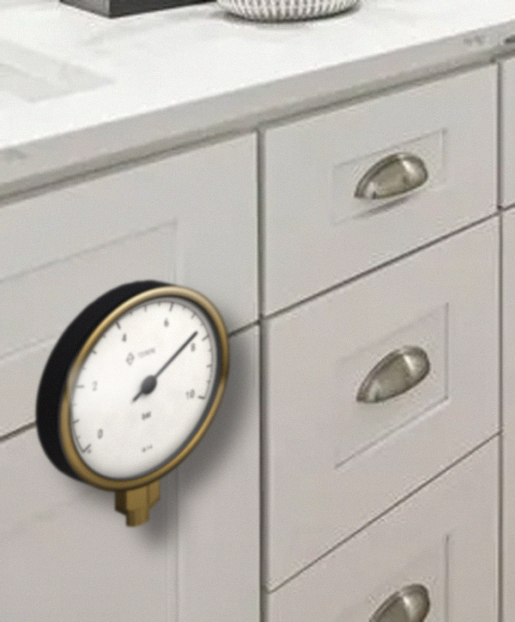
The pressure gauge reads 7.5 bar
